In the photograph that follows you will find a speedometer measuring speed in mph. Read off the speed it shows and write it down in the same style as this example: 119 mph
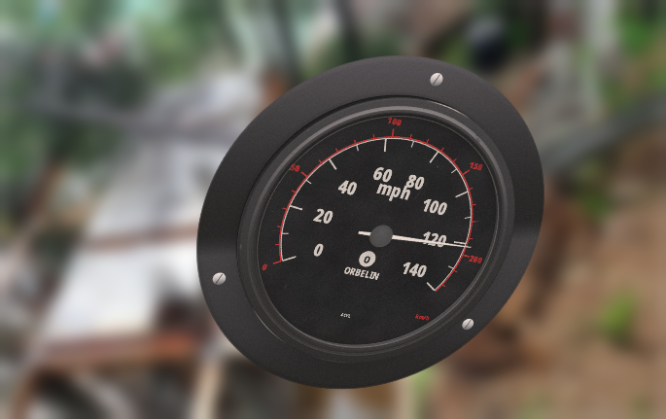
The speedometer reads 120 mph
